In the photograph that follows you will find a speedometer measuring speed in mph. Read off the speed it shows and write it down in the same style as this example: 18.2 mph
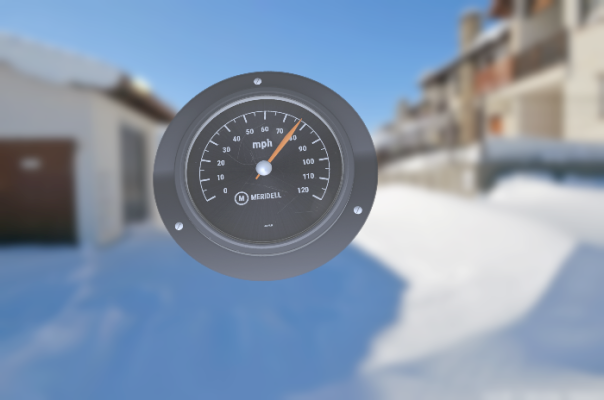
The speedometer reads 77.5 mph
